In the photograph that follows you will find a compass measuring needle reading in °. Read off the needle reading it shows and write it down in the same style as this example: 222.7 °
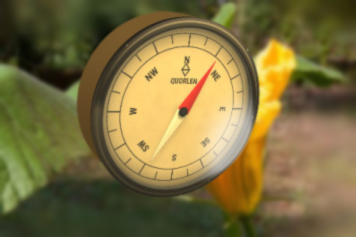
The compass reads 30 °
